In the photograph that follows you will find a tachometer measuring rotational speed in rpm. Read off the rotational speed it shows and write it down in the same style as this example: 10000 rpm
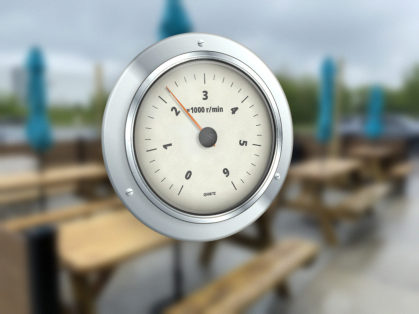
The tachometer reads 2200 rpm
